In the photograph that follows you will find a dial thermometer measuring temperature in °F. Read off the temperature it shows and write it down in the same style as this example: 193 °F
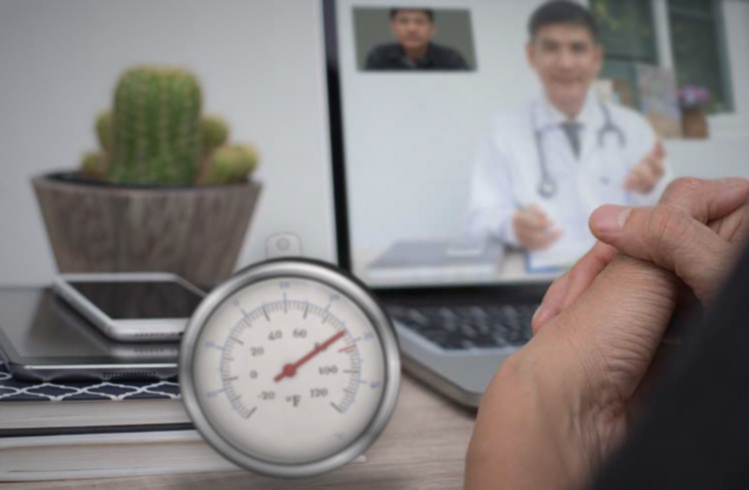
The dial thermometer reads 80 °F
